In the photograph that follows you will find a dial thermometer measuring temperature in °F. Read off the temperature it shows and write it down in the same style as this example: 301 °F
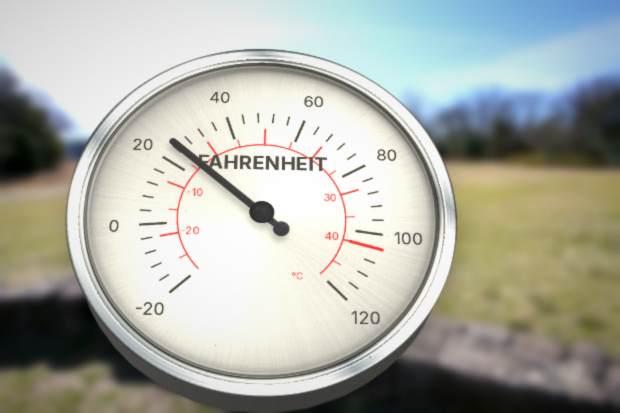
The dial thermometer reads 24 °F
